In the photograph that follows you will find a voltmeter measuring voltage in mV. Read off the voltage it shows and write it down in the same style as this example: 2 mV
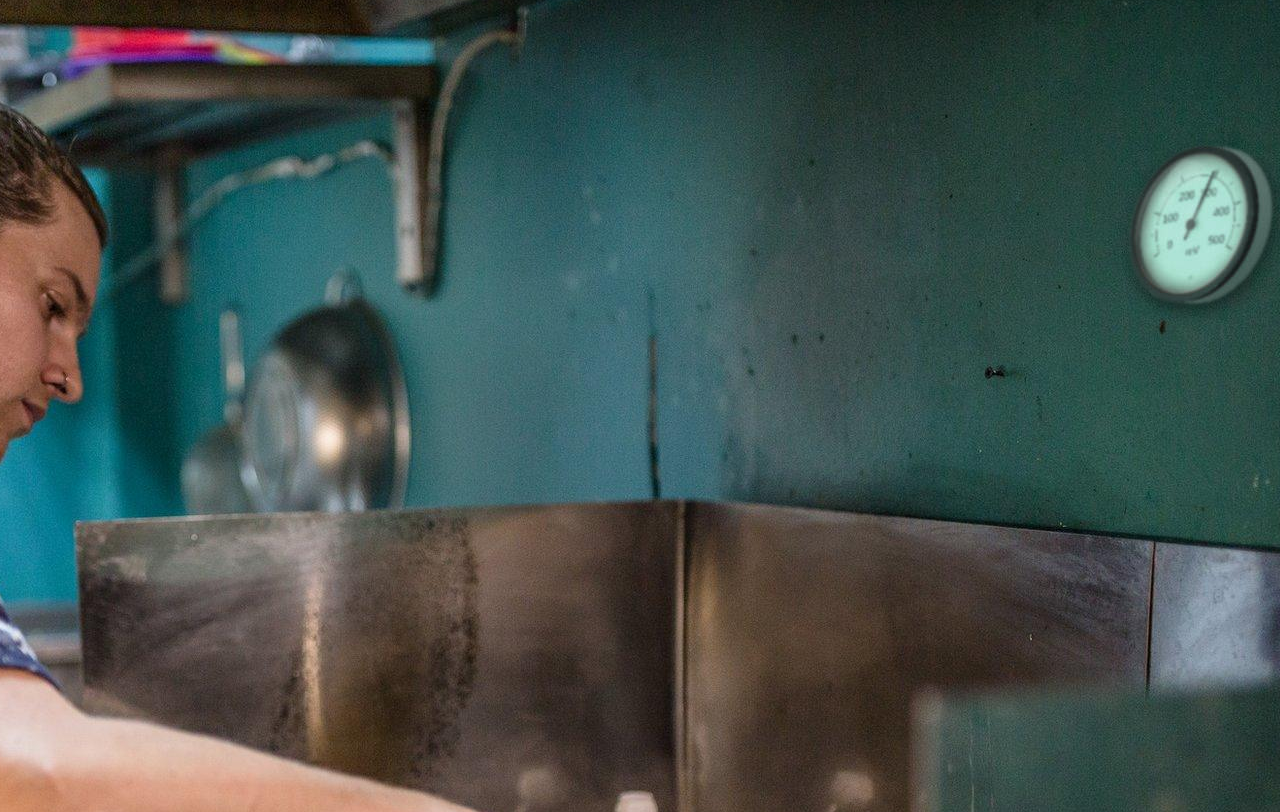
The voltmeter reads 300 mV
